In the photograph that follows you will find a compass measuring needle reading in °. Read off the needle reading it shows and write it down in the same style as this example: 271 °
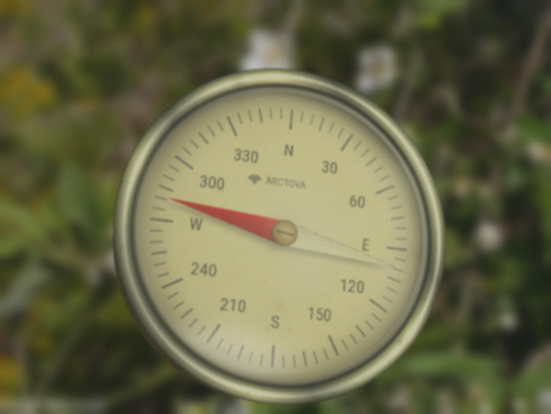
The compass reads 280 °
